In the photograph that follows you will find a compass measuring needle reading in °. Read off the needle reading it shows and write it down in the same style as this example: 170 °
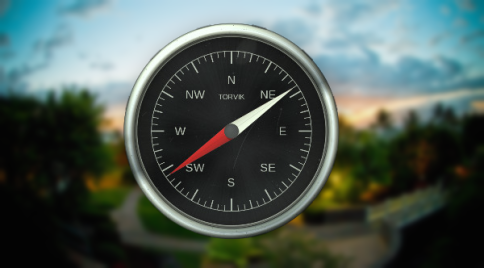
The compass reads 235 °
